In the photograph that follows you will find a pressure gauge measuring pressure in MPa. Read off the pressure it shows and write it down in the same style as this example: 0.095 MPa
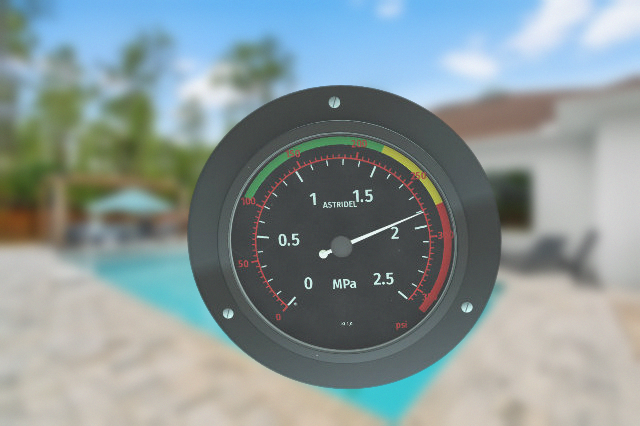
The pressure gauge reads 1.9 MPa
